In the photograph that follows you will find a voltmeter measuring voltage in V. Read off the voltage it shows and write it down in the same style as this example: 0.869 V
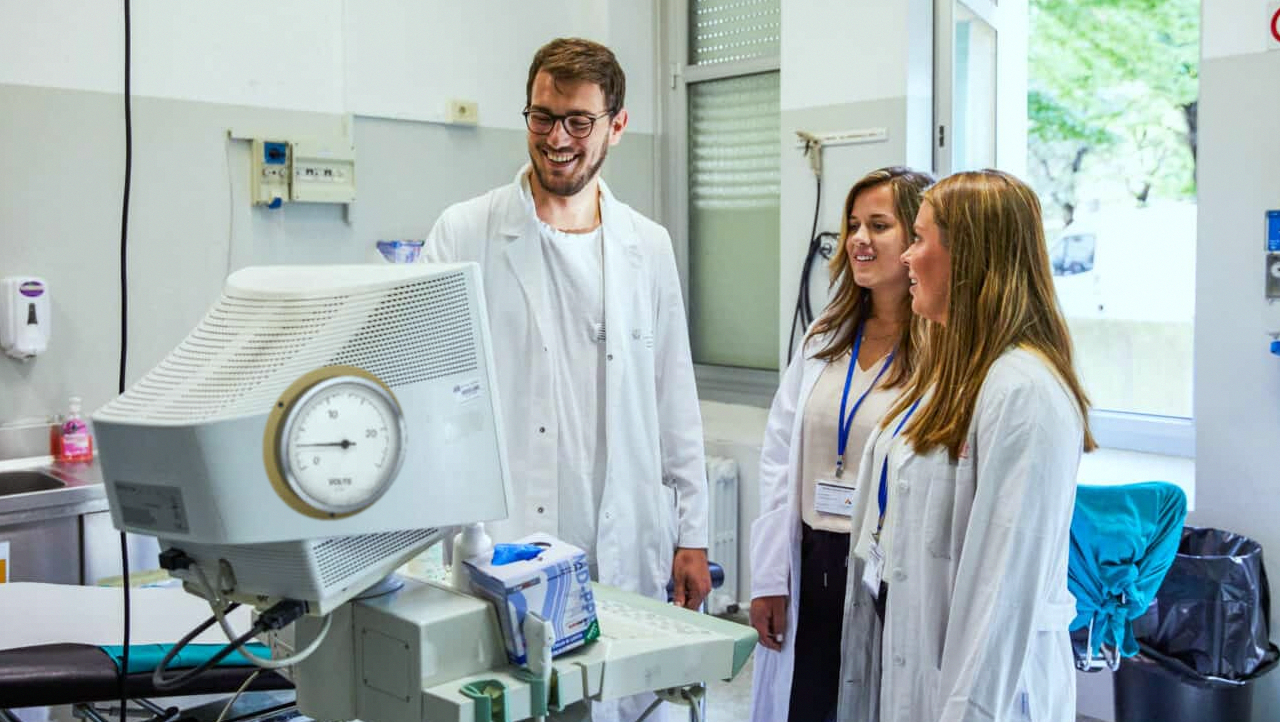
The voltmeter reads 3 V
